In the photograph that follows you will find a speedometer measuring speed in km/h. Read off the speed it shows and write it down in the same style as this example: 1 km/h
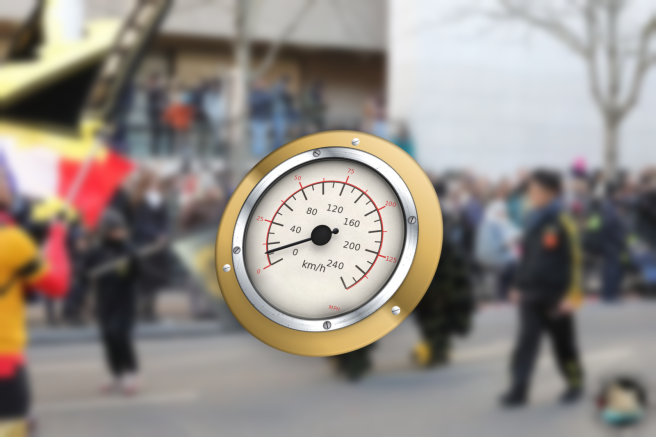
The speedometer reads 10 km/h
